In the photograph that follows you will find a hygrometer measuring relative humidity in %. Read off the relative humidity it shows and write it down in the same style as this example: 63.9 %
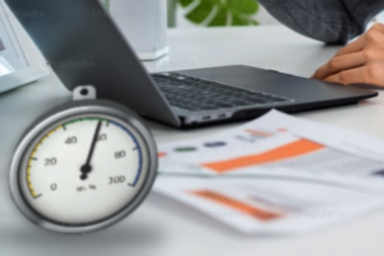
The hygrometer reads 56 %
